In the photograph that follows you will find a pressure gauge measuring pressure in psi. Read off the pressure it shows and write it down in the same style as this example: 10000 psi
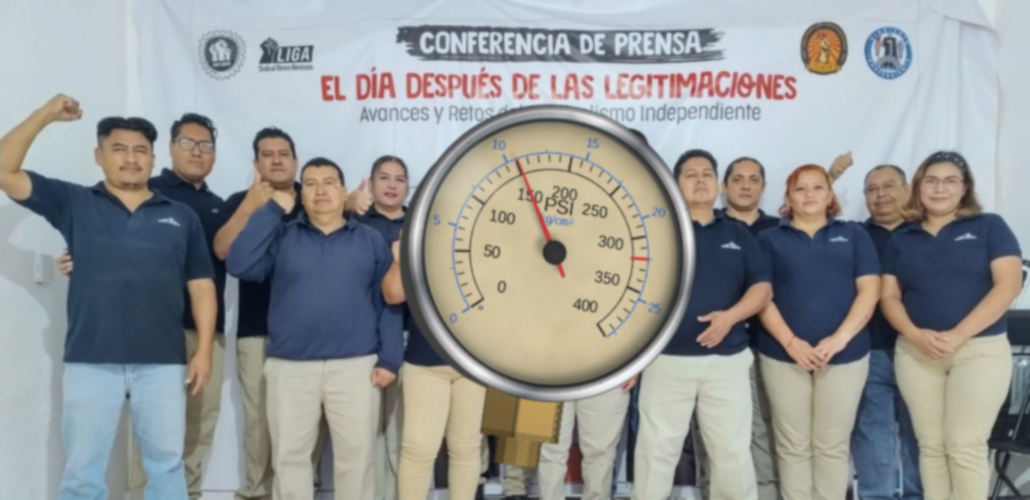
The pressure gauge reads 150 psi
